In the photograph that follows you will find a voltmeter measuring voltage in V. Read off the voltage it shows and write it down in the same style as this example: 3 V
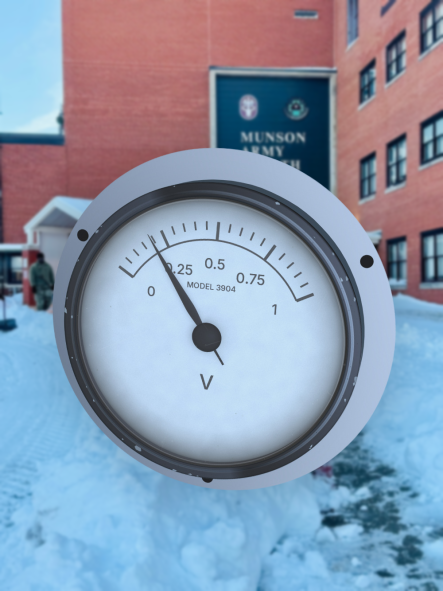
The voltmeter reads 0.2 V
